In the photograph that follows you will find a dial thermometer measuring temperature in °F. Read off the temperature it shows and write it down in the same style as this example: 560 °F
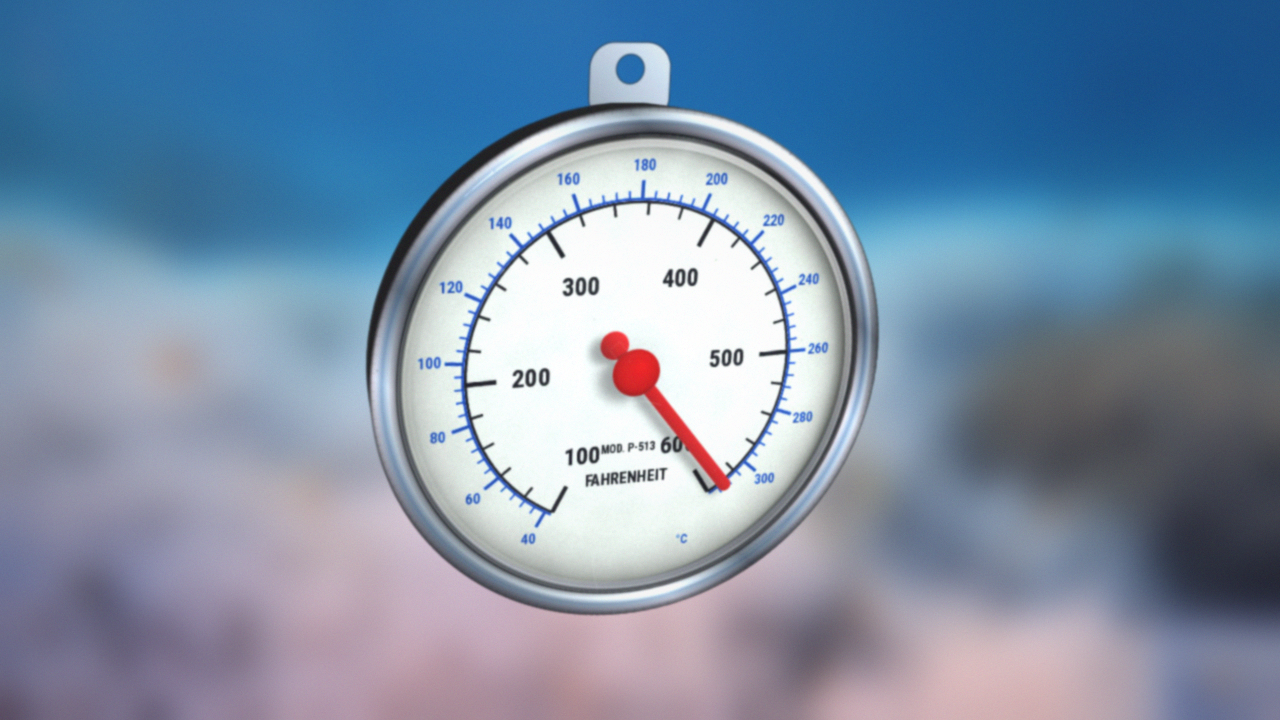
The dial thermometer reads 590 °F
